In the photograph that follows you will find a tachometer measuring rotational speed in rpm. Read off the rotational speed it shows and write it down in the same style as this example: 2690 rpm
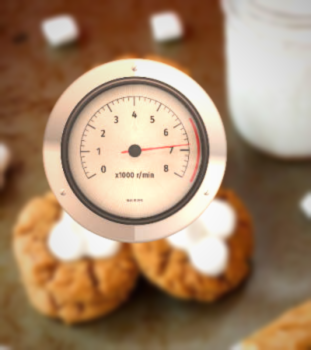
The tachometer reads 6800 rpm
